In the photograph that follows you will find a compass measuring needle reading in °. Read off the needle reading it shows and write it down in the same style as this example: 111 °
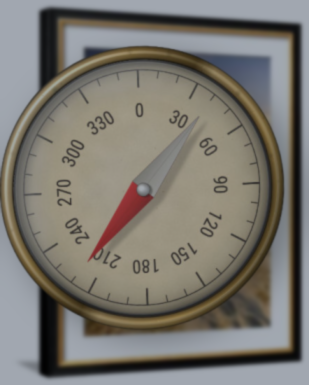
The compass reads 220 °
